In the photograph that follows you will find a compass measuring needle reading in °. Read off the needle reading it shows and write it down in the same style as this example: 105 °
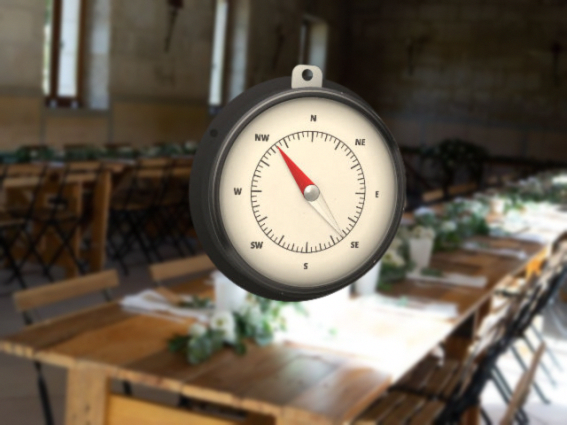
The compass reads 320 °
